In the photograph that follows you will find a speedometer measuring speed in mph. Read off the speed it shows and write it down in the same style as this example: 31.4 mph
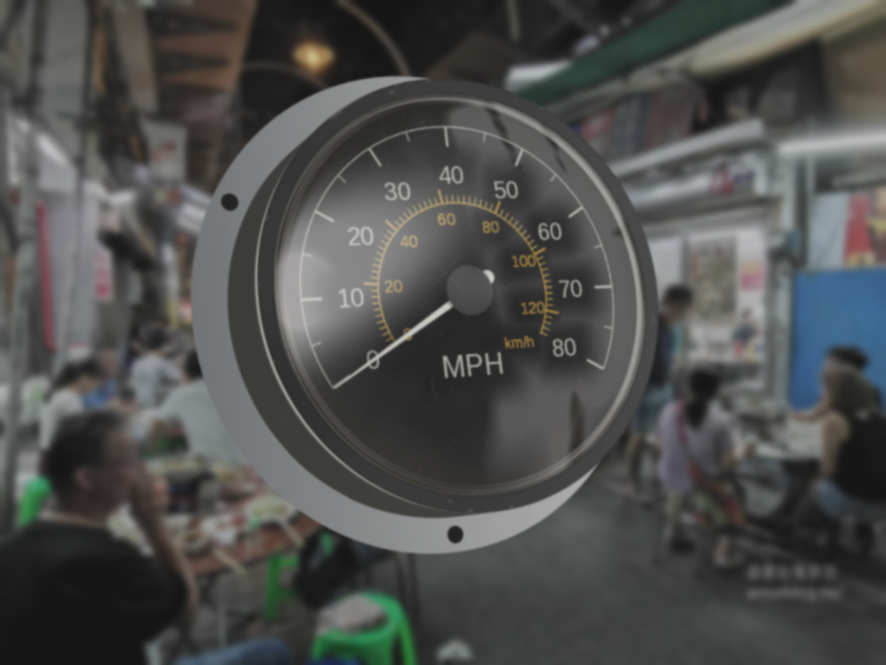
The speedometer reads 0 mph
